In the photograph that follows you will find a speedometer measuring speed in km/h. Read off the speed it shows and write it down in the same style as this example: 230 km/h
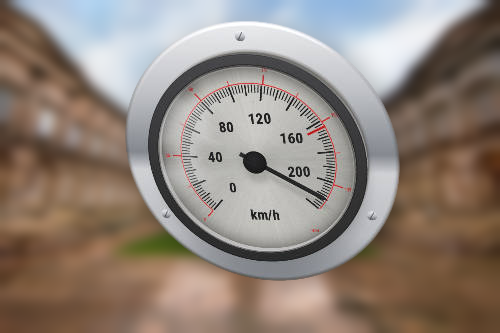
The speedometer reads 210 km/h
